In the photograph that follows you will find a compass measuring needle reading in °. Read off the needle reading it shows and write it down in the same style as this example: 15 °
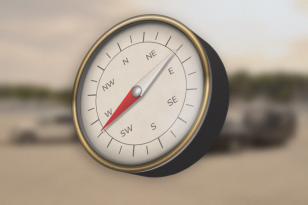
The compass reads 255 °
